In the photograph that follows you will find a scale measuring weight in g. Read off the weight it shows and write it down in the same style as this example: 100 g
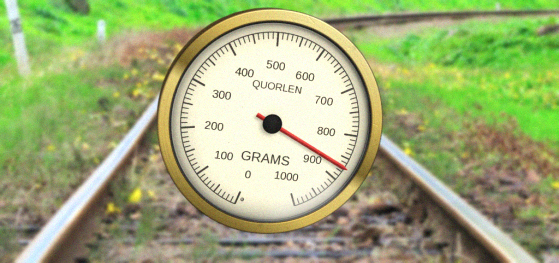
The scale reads 870 g
